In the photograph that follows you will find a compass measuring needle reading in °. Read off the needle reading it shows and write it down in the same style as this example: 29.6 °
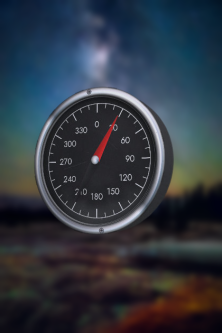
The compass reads 30 °
